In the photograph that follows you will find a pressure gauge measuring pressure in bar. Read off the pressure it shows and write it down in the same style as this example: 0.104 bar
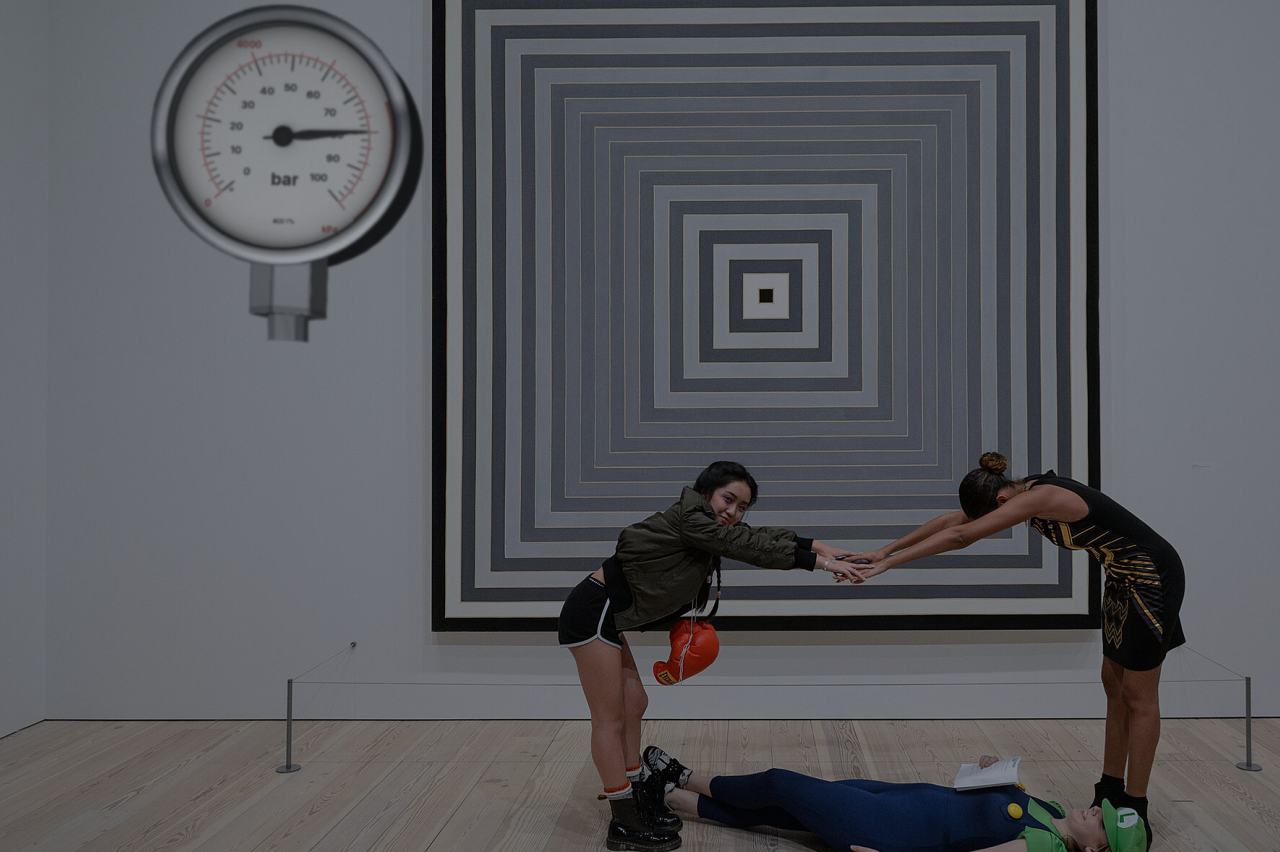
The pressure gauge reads 80 bar
